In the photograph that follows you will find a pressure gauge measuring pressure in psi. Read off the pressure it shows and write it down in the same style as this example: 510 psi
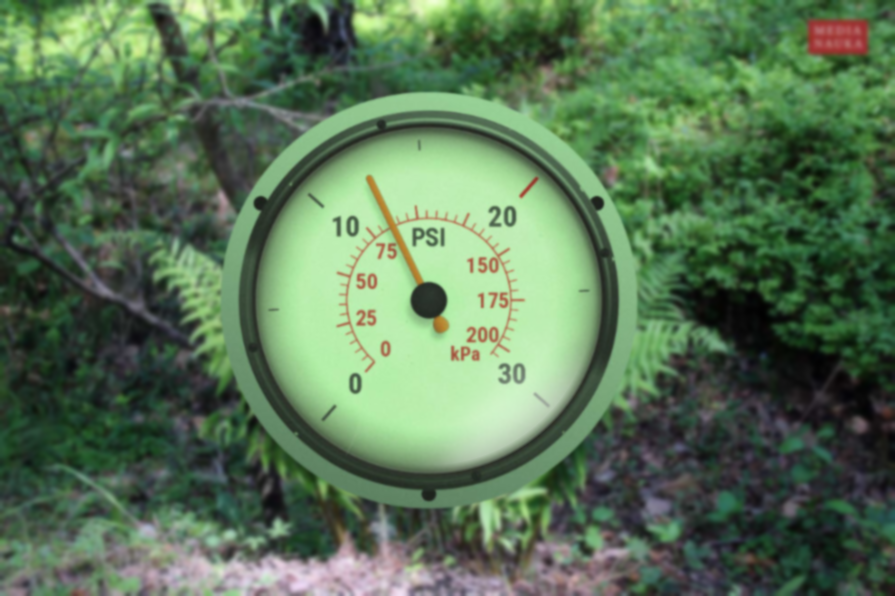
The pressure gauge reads 12.5 psi
